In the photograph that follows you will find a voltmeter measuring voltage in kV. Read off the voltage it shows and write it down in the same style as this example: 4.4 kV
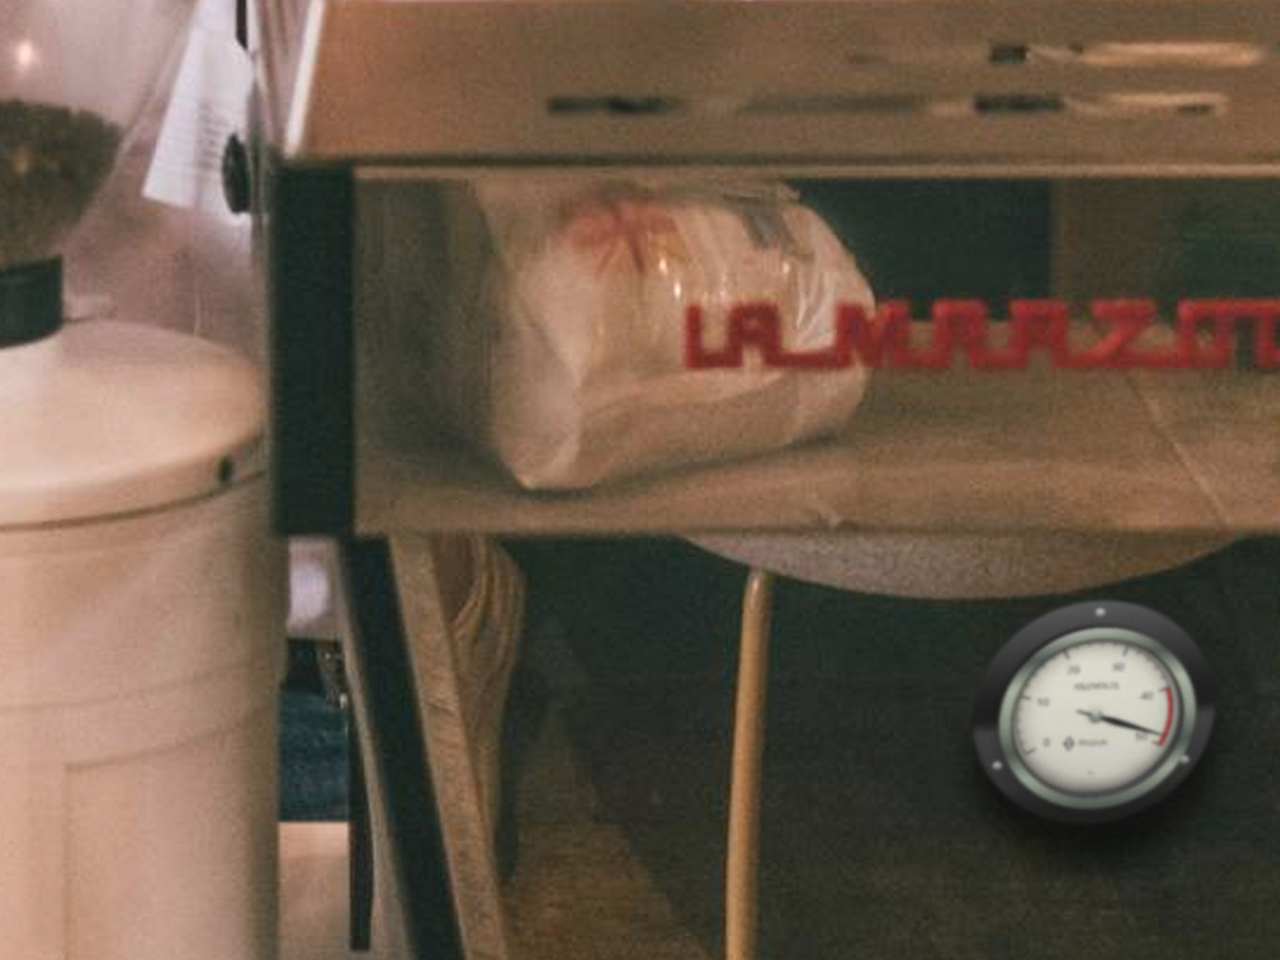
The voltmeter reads 48 kV
